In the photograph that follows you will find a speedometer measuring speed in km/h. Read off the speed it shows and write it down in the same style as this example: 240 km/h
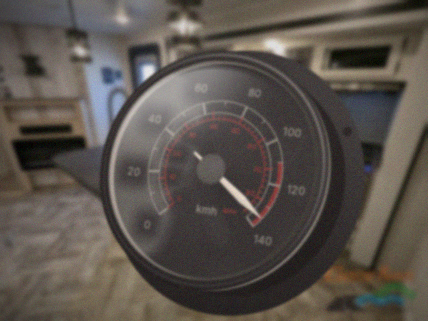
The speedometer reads 135 km/h
